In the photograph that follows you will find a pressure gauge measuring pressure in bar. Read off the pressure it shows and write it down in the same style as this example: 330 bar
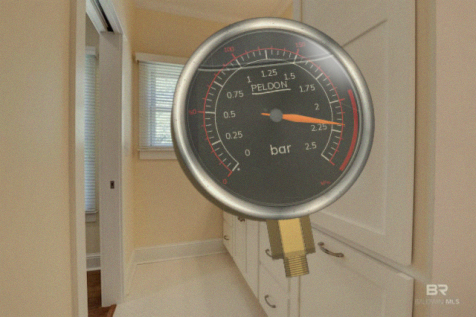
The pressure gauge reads 2.2 bar
